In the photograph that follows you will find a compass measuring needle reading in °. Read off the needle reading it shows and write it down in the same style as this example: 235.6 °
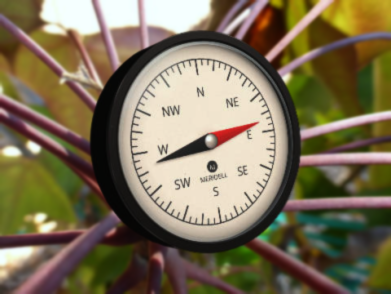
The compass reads 80 °
